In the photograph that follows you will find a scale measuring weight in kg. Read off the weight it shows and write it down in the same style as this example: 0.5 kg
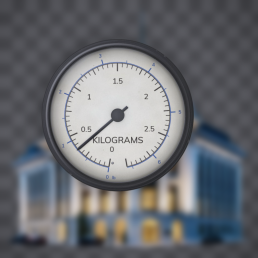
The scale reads 0.35 kg
